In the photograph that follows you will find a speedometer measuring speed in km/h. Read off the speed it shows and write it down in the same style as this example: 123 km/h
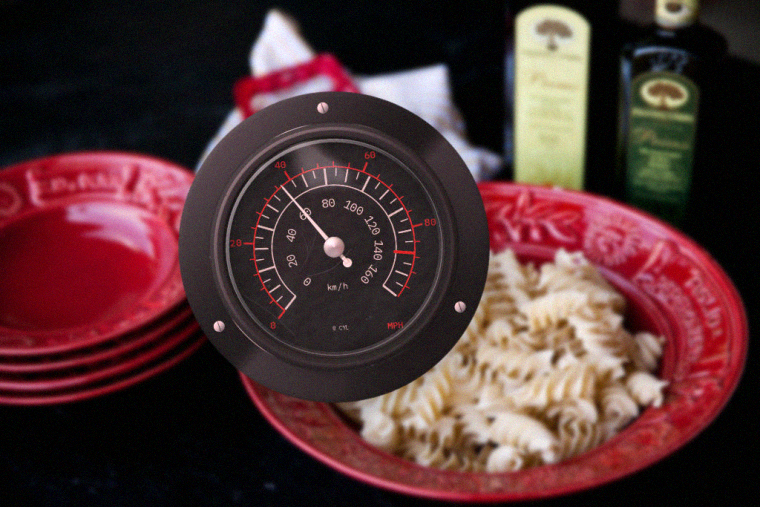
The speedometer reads 60 km/h
